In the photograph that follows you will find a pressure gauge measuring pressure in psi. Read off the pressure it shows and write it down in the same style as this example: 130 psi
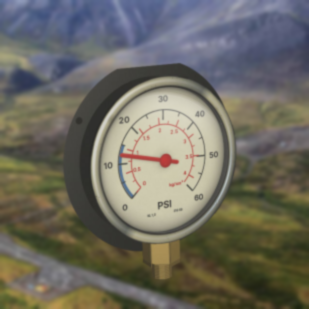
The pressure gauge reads 12.5 psi
